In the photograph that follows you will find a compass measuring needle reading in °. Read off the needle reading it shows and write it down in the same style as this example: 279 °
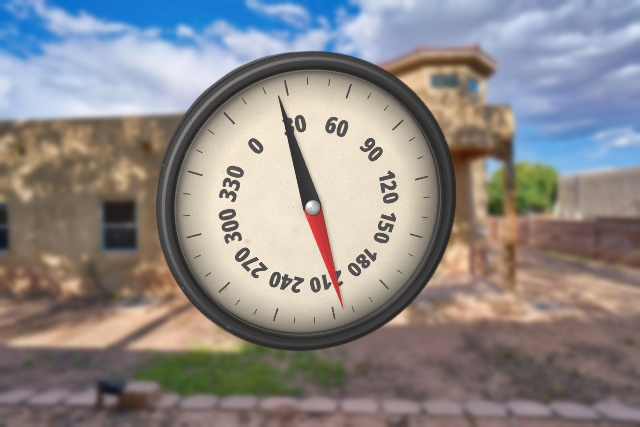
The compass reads 205 °
